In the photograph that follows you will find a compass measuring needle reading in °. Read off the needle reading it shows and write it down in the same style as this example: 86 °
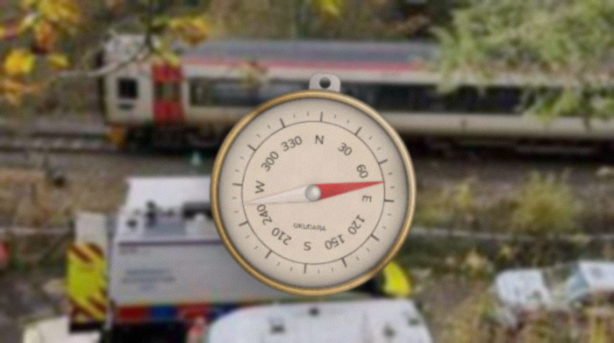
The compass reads 75 °
